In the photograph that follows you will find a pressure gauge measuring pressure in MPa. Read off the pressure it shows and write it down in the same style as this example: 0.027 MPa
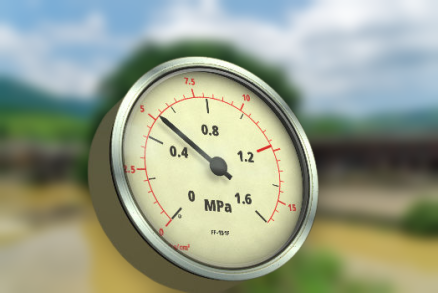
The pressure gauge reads 0.5 MPa
